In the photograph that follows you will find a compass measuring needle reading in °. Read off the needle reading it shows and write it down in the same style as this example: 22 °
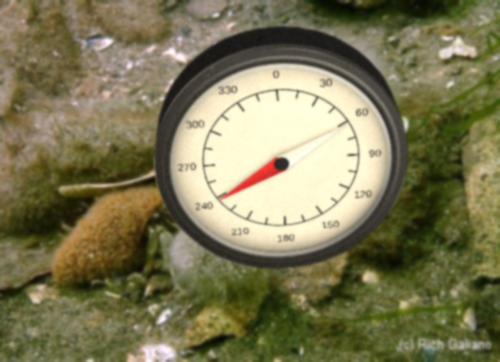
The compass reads 240 °
